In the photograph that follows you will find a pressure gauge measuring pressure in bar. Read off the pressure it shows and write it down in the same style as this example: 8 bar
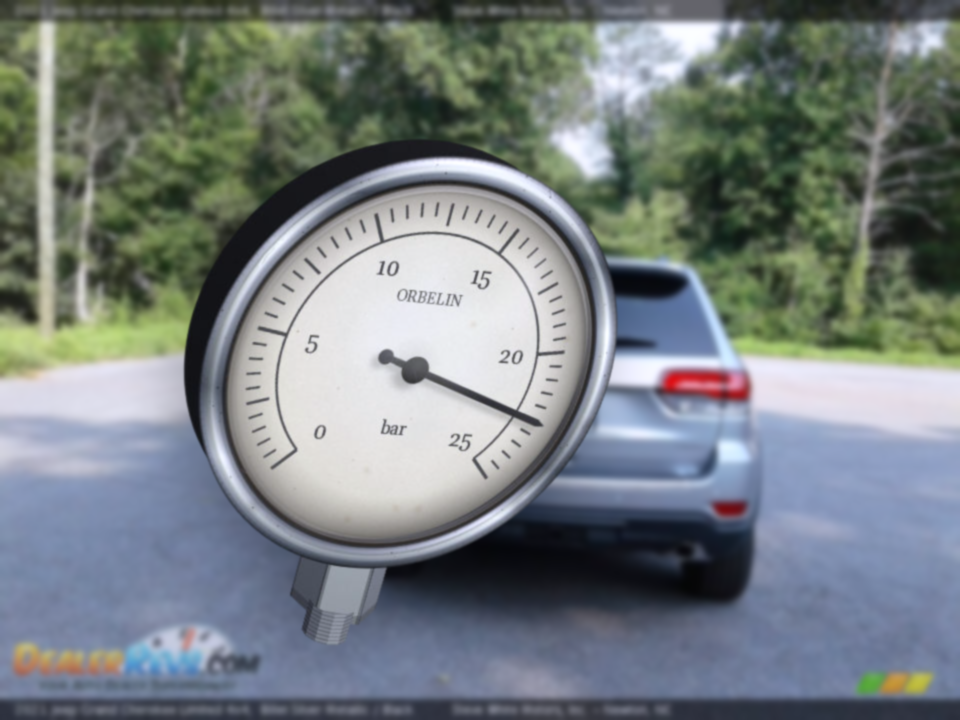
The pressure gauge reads 22.5 bar
